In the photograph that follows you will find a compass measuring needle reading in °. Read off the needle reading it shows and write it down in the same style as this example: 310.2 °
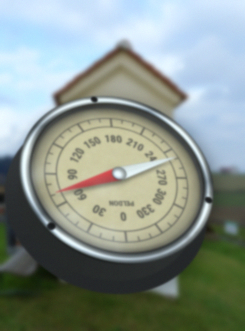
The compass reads 70 °
